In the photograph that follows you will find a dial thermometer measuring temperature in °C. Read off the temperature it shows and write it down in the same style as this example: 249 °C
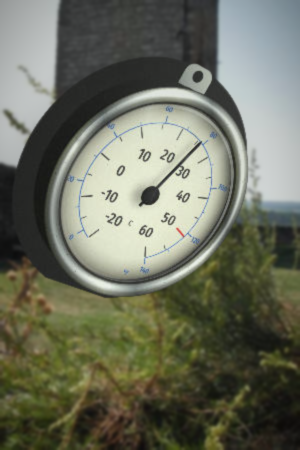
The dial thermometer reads 25 °C
